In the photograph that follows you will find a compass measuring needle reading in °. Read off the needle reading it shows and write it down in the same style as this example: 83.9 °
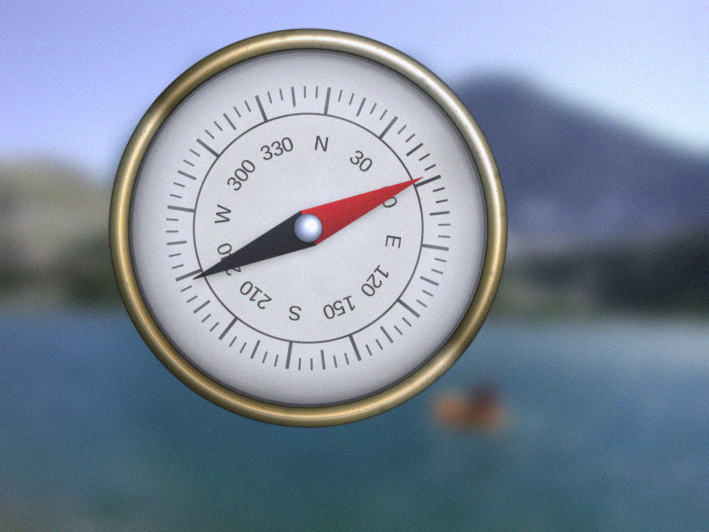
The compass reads 57.5 °
